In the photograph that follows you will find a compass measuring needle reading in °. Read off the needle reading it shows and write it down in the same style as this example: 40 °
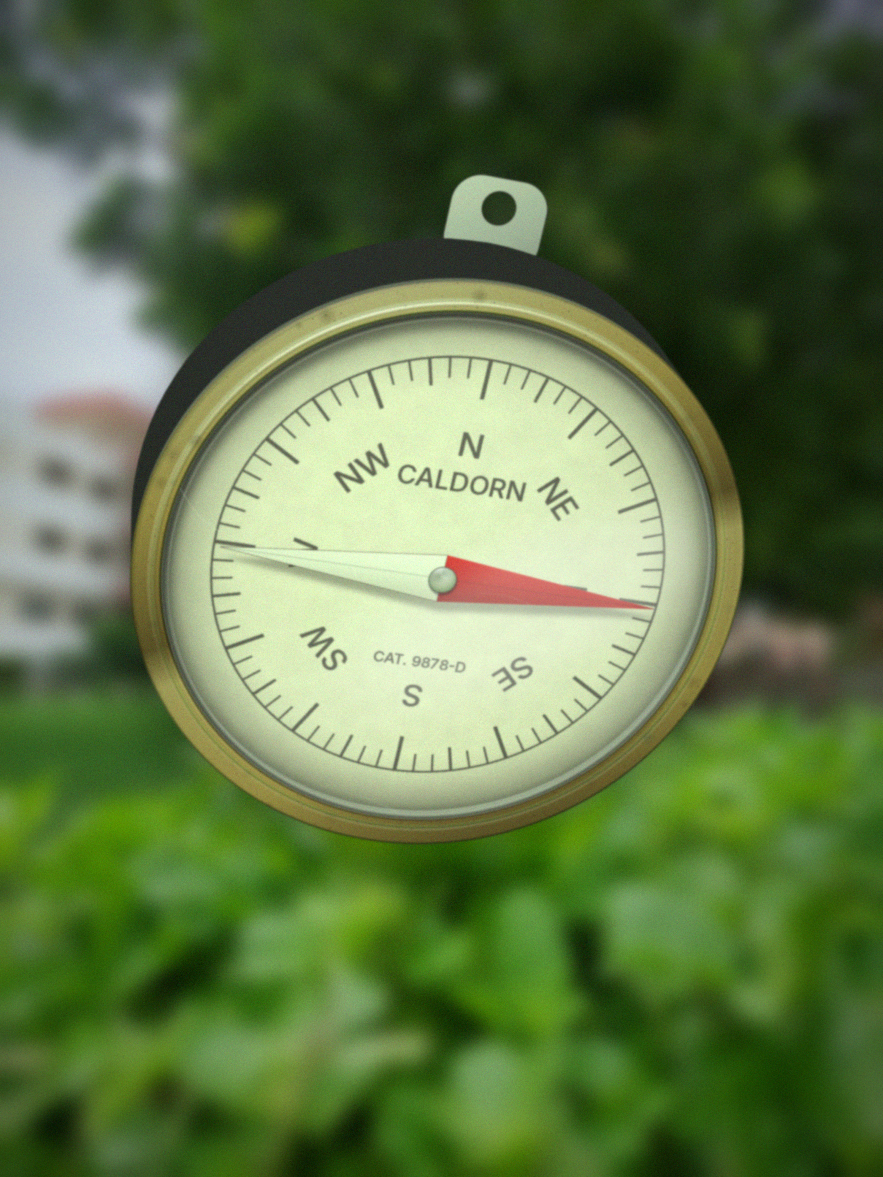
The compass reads 90 °
